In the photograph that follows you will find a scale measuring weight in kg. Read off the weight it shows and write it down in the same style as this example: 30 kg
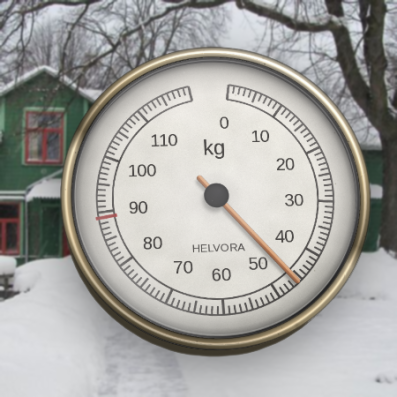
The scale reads 46 kg
